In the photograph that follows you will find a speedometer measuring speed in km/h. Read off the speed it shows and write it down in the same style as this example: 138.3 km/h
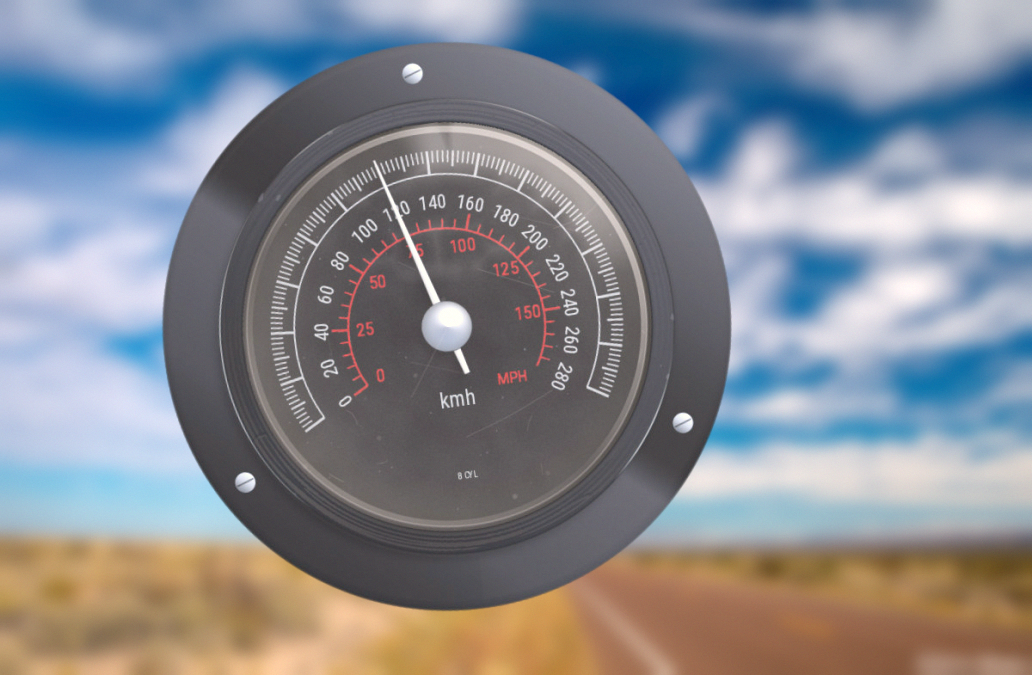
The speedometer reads 120 km/h
